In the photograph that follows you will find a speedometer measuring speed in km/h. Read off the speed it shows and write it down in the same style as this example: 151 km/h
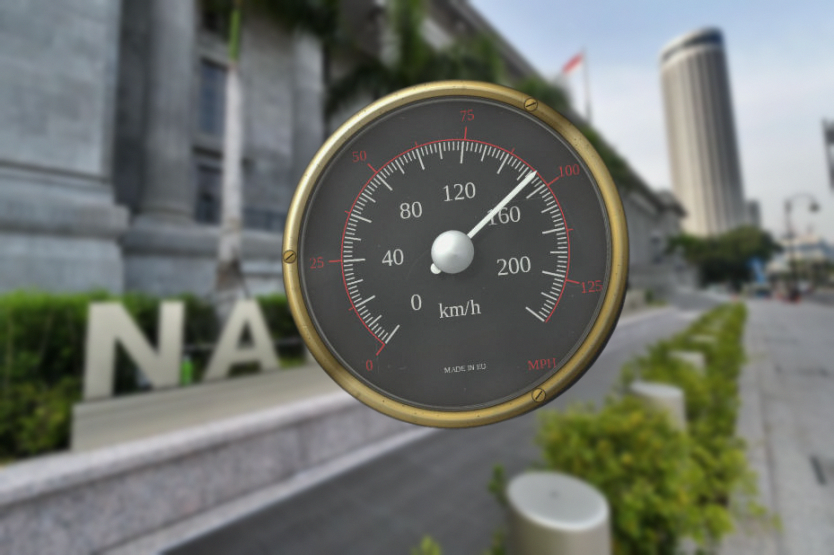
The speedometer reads 154 km/h
